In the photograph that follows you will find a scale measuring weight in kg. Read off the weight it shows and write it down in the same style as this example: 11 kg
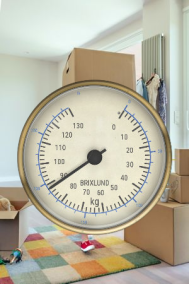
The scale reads 88 kg
